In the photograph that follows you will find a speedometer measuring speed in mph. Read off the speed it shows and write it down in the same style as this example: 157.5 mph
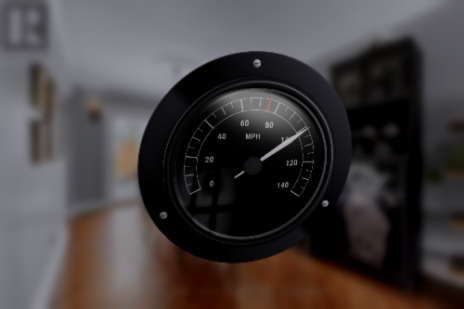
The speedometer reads 100 mph
